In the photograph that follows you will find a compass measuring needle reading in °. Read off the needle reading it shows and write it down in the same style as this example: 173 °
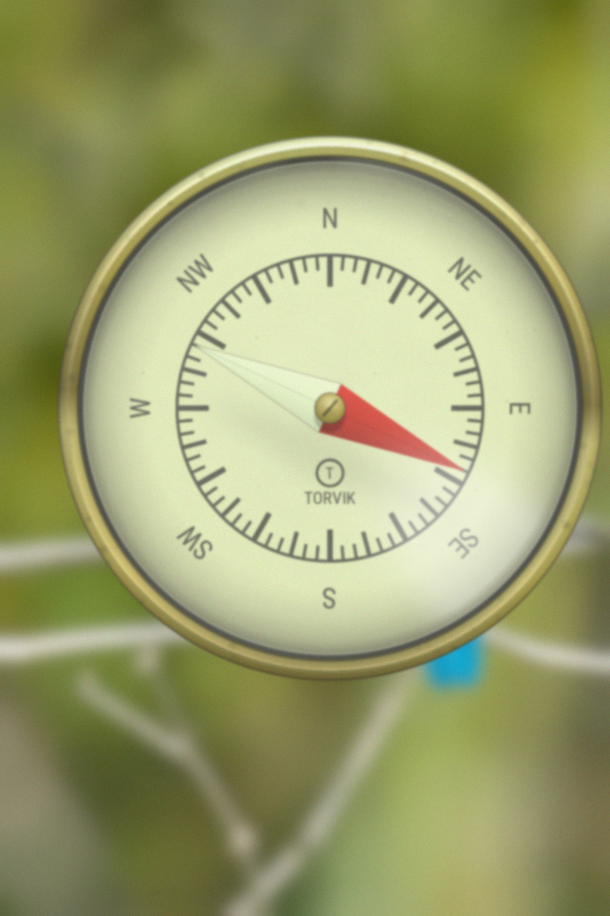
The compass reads 115 °
